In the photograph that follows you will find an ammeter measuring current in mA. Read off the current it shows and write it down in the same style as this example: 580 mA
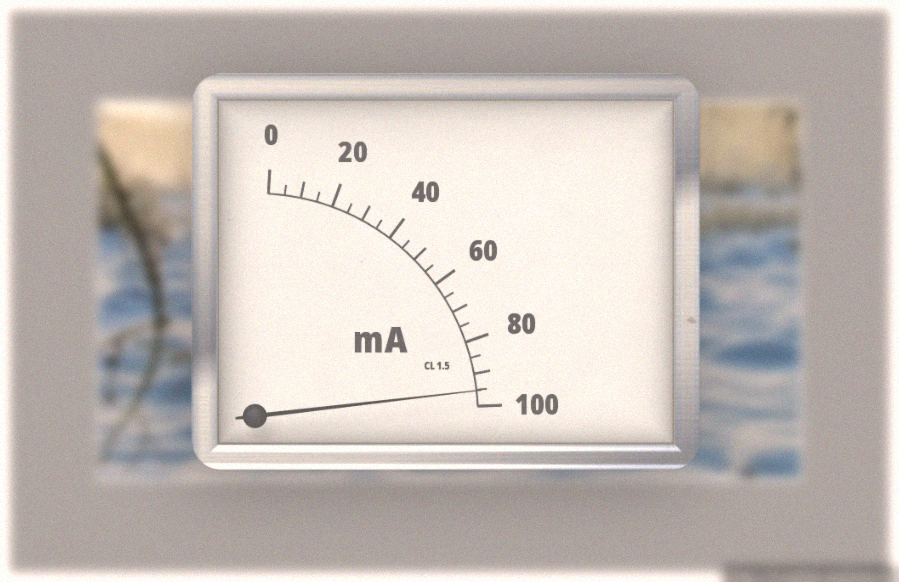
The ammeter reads 95 mA
